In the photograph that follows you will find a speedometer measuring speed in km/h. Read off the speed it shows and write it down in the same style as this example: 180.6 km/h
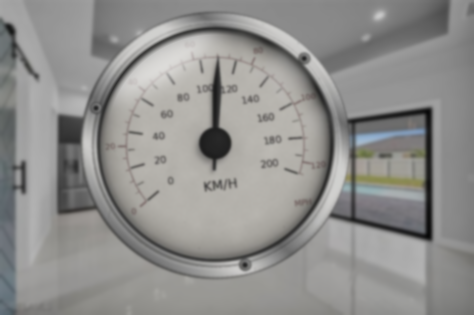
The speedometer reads 110 km/h
